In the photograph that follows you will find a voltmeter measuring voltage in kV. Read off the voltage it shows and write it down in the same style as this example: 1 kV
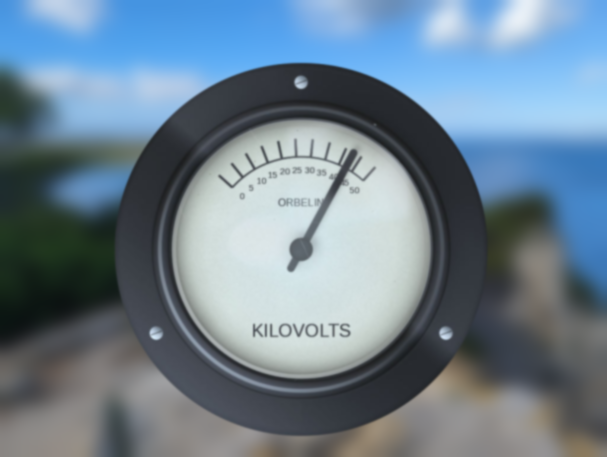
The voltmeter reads 42.5 kV
